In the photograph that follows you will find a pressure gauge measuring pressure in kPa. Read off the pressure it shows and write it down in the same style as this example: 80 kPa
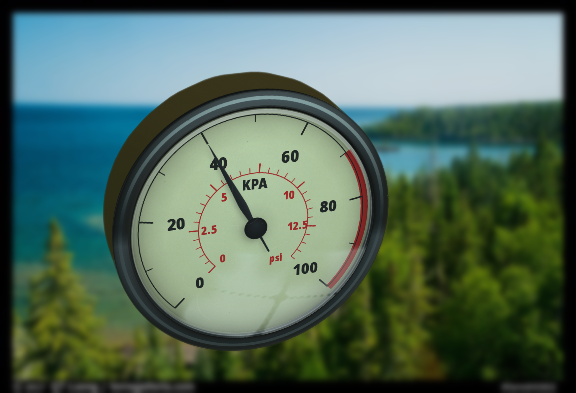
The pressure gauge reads 40 kPa
